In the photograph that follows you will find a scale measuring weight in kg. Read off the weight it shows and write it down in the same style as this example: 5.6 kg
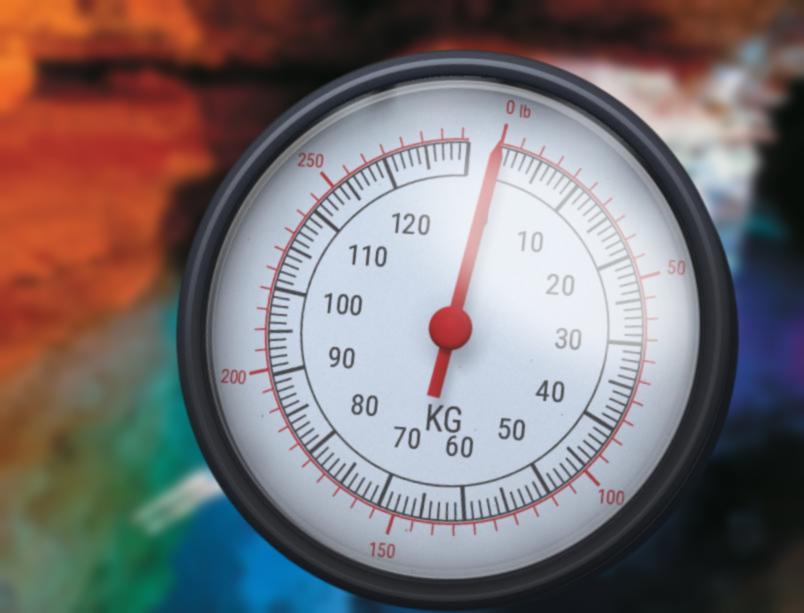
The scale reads 0 kg
